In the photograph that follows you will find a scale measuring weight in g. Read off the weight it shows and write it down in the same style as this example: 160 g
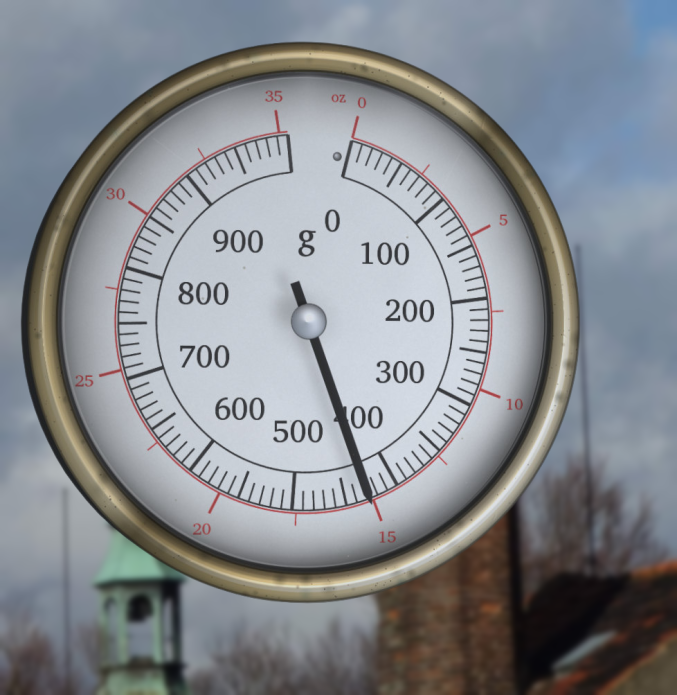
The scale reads 430 g
